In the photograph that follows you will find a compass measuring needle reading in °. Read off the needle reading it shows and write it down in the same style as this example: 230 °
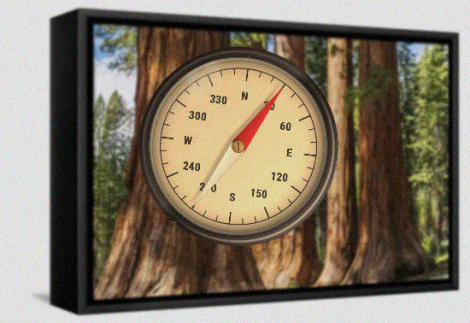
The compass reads 30 °
